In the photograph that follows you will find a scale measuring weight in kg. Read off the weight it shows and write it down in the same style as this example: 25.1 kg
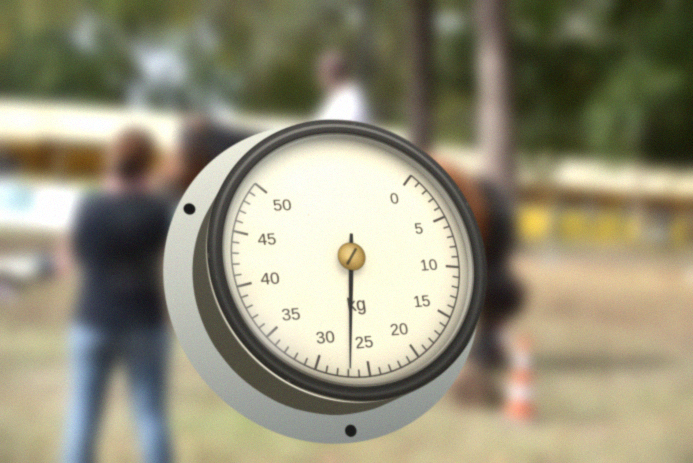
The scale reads 27 kg
